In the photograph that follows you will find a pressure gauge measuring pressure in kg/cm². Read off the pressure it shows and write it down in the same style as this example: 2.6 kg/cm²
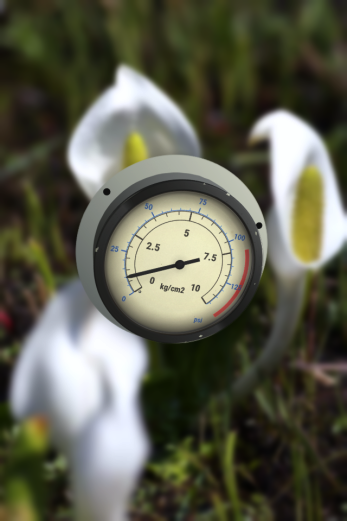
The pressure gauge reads 0.75 kg/cm²
